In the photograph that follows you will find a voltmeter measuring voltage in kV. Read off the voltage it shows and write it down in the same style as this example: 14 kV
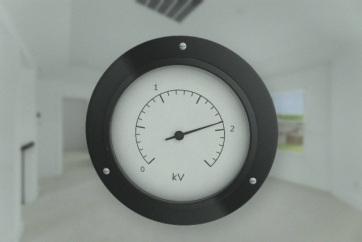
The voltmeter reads 1.9 kV
